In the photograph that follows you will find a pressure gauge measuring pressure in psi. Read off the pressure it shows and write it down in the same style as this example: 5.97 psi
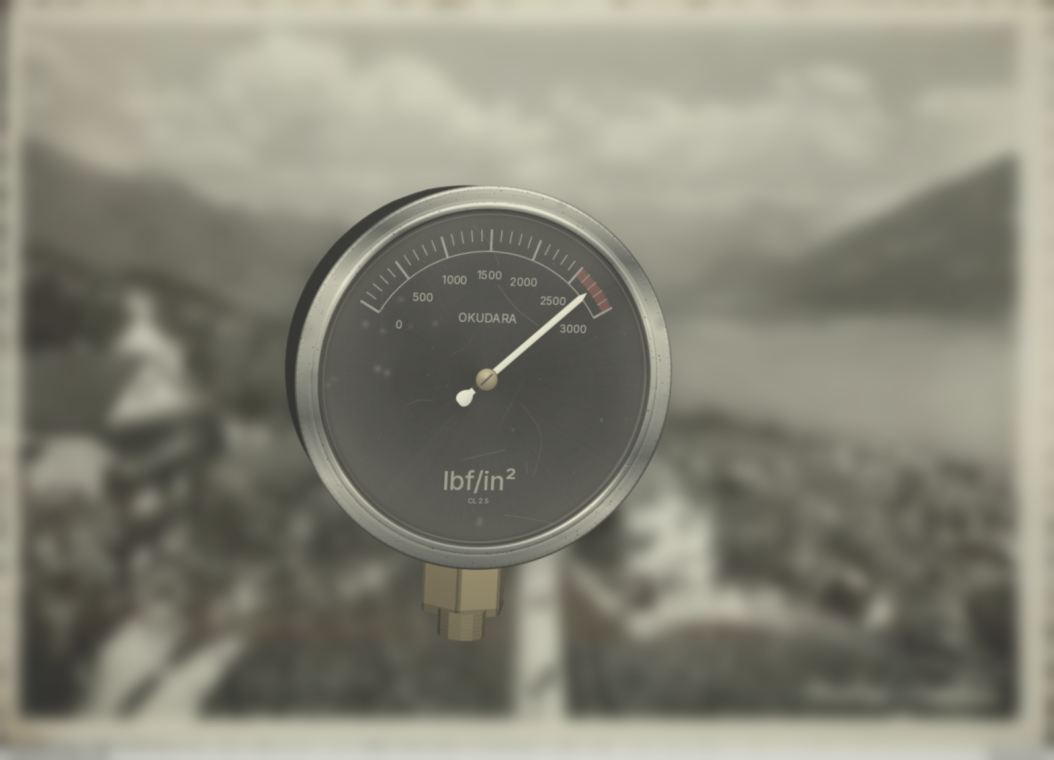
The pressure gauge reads 2700 psi
